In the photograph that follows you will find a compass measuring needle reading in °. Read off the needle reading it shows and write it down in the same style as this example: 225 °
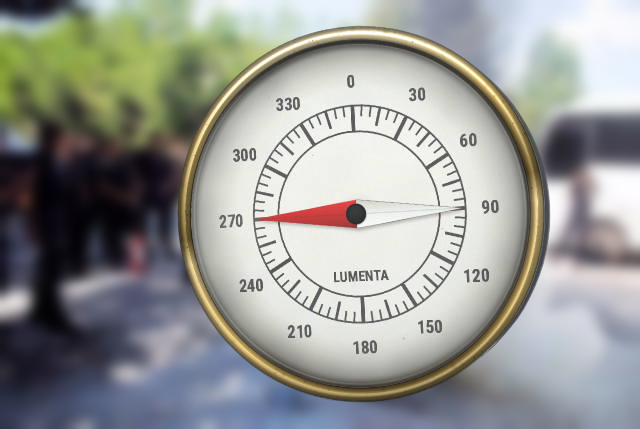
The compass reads 270 °
